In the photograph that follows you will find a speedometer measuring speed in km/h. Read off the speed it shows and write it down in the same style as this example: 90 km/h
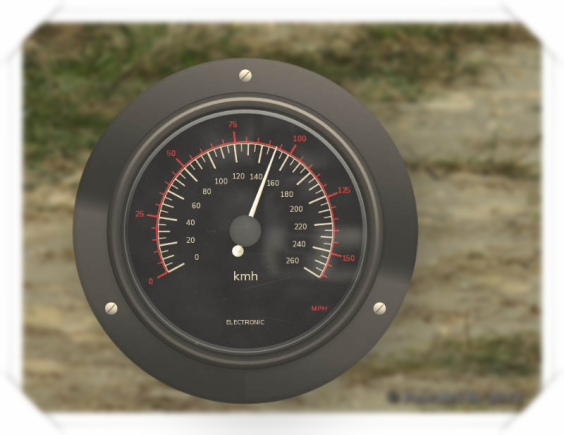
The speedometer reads 150 km/h
